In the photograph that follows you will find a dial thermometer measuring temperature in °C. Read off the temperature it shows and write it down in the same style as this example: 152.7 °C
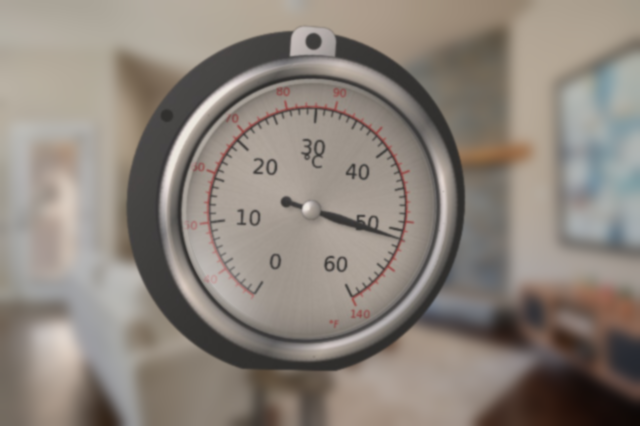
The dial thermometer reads 51 °C
